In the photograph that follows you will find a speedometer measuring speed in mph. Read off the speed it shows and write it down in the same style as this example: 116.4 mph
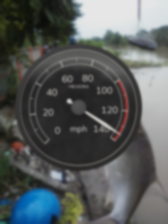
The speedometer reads 135 mph
